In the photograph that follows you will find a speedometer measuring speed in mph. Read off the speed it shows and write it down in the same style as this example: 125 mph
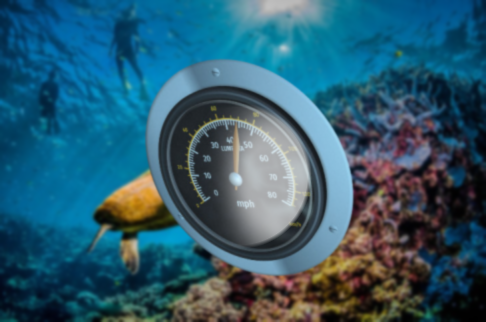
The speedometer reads 45 mph
